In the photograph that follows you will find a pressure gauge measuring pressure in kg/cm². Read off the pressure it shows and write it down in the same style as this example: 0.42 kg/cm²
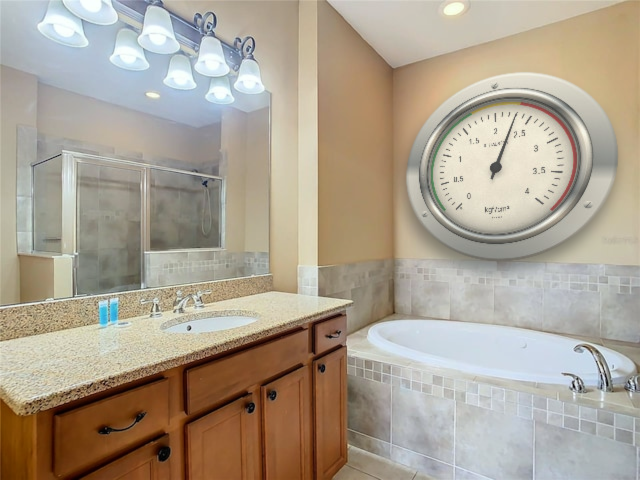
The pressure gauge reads 2.3 kg/cm²
